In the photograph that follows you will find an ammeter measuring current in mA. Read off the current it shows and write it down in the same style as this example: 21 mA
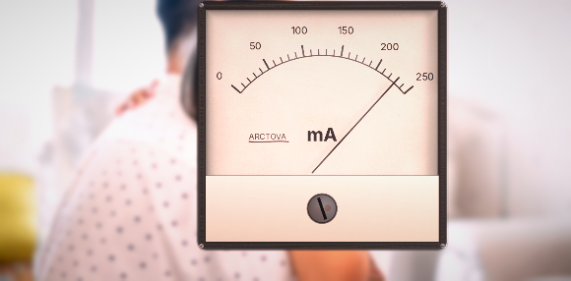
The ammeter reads 230 mA
